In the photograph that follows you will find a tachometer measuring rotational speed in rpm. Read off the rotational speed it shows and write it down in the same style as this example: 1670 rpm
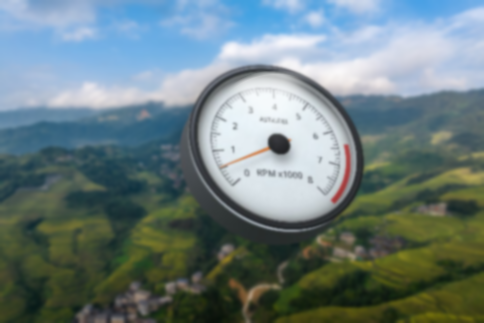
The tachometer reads 500 rpm
